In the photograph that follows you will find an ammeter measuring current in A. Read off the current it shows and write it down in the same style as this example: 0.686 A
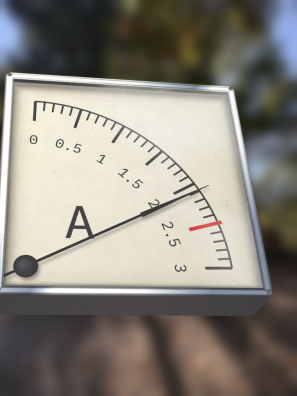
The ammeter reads 2.1 A
